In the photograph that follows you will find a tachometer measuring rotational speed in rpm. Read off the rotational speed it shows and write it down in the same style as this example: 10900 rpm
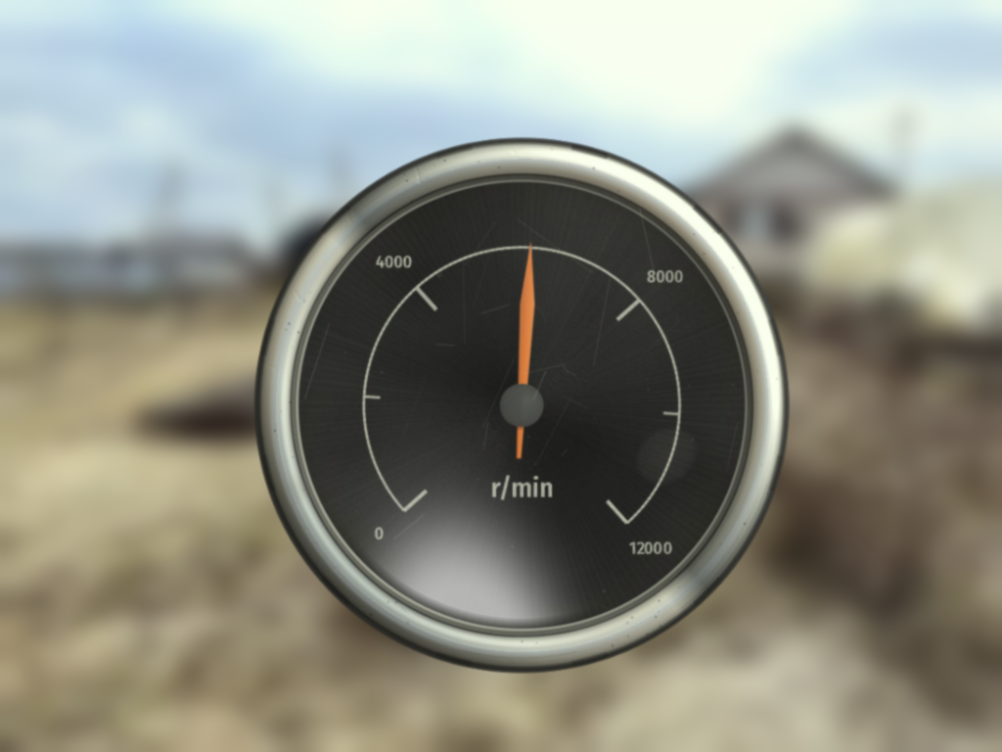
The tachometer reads 6000 rpm
